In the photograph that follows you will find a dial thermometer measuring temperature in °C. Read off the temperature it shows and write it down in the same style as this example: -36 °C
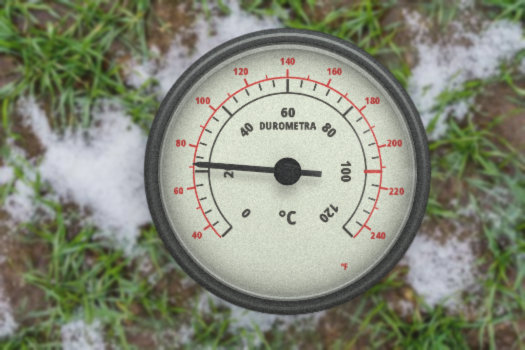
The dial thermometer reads 22 °C
